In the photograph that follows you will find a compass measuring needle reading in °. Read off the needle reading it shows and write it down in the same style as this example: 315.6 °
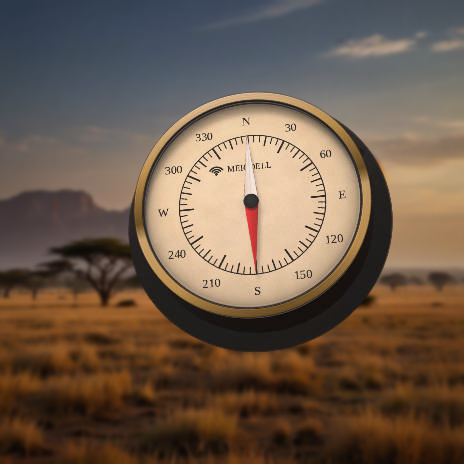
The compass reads 180 °
